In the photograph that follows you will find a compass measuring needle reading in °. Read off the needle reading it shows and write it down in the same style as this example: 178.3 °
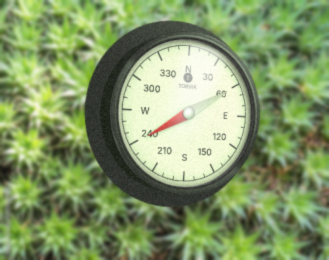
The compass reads 240 °
